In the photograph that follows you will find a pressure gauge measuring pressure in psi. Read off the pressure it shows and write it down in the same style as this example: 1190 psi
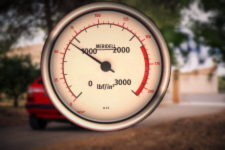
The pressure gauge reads 900 psi
